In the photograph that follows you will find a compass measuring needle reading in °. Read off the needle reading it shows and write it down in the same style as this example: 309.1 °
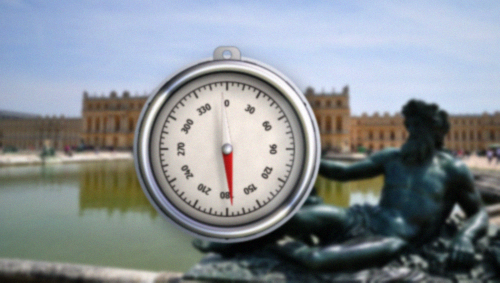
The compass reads 175 °
